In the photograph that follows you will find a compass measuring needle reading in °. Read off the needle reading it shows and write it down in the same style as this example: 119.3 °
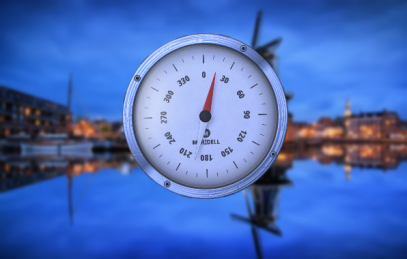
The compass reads 15 °
